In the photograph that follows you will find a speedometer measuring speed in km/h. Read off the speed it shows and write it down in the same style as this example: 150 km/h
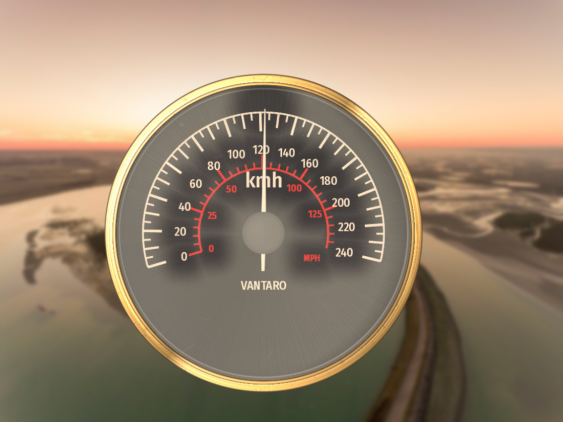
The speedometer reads 122.5 km/h
